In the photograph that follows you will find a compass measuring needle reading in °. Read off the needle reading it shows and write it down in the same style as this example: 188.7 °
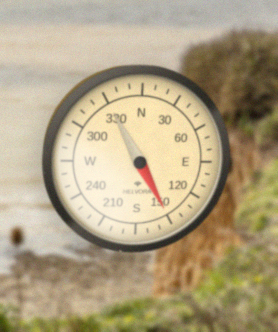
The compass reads 150 °
